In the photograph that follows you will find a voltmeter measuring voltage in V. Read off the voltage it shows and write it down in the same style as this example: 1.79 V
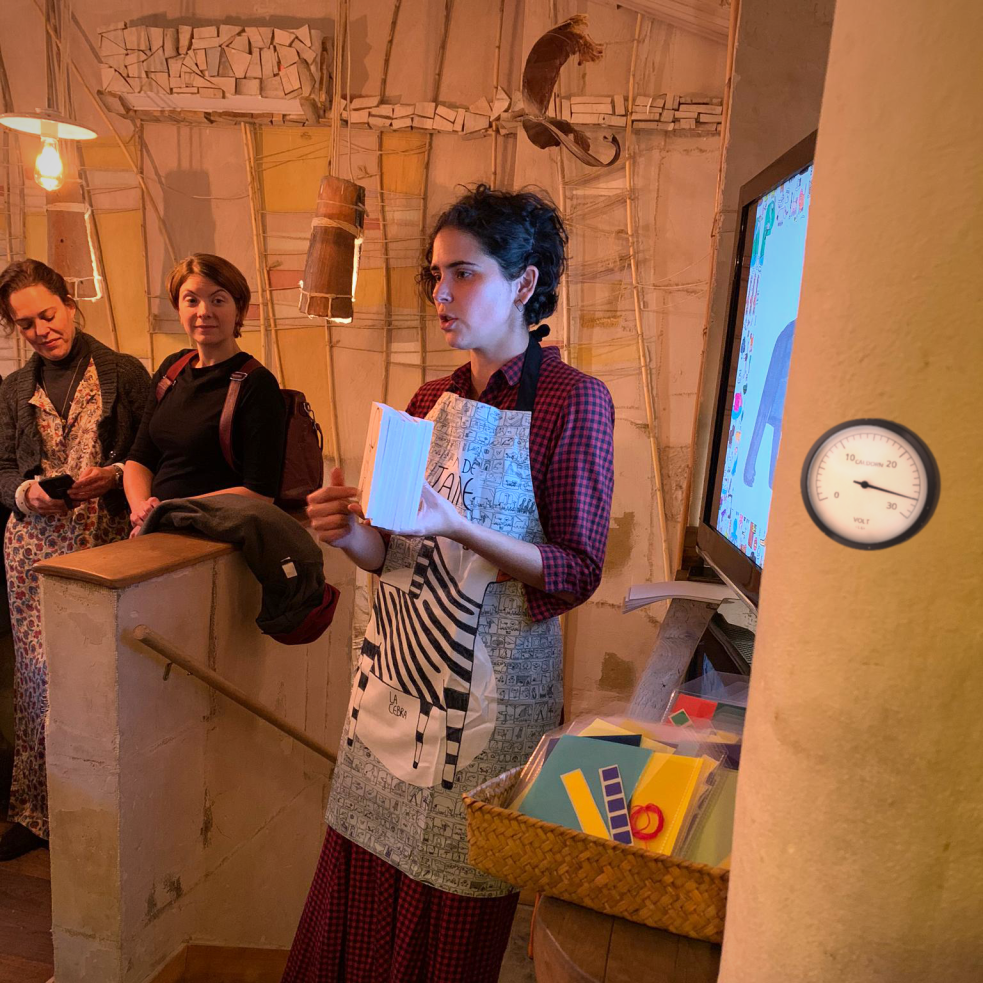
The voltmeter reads 27 V
